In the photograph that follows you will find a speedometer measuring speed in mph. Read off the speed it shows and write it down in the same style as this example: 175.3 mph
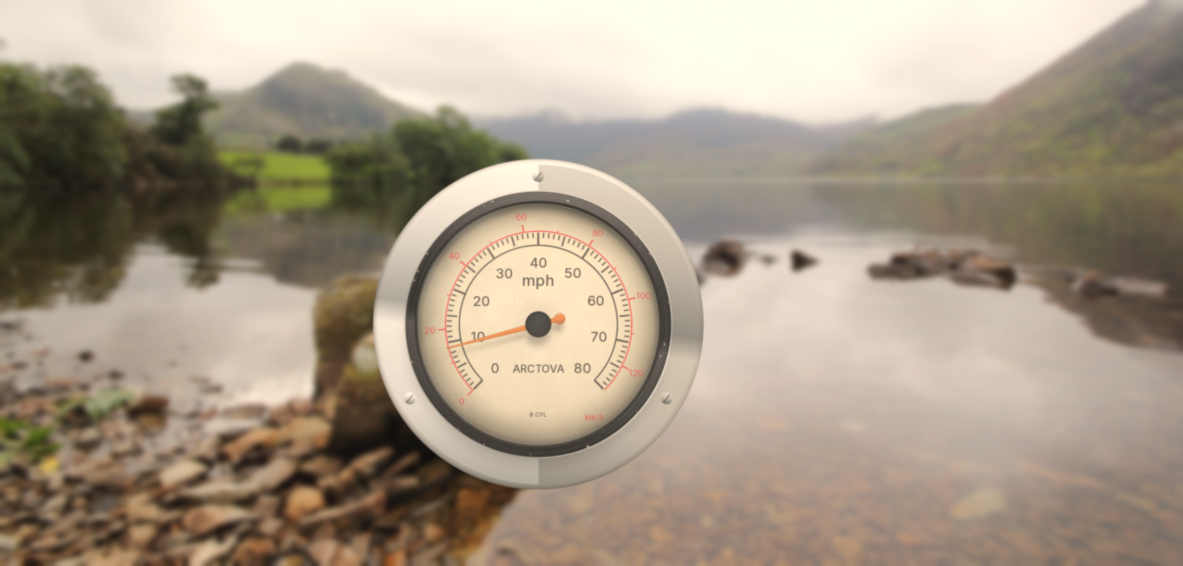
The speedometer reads 9 mph
